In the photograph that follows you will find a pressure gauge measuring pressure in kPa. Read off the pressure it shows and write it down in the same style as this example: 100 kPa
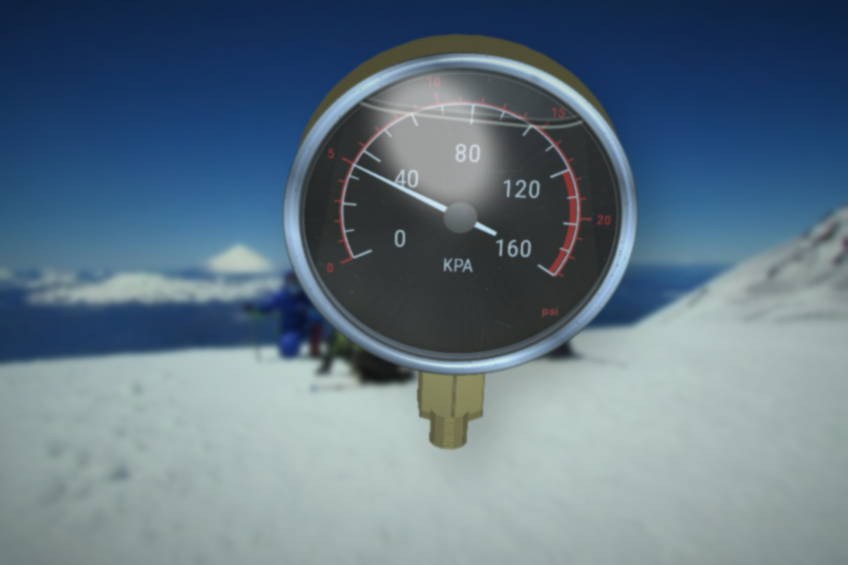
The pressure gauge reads 35 kPa
